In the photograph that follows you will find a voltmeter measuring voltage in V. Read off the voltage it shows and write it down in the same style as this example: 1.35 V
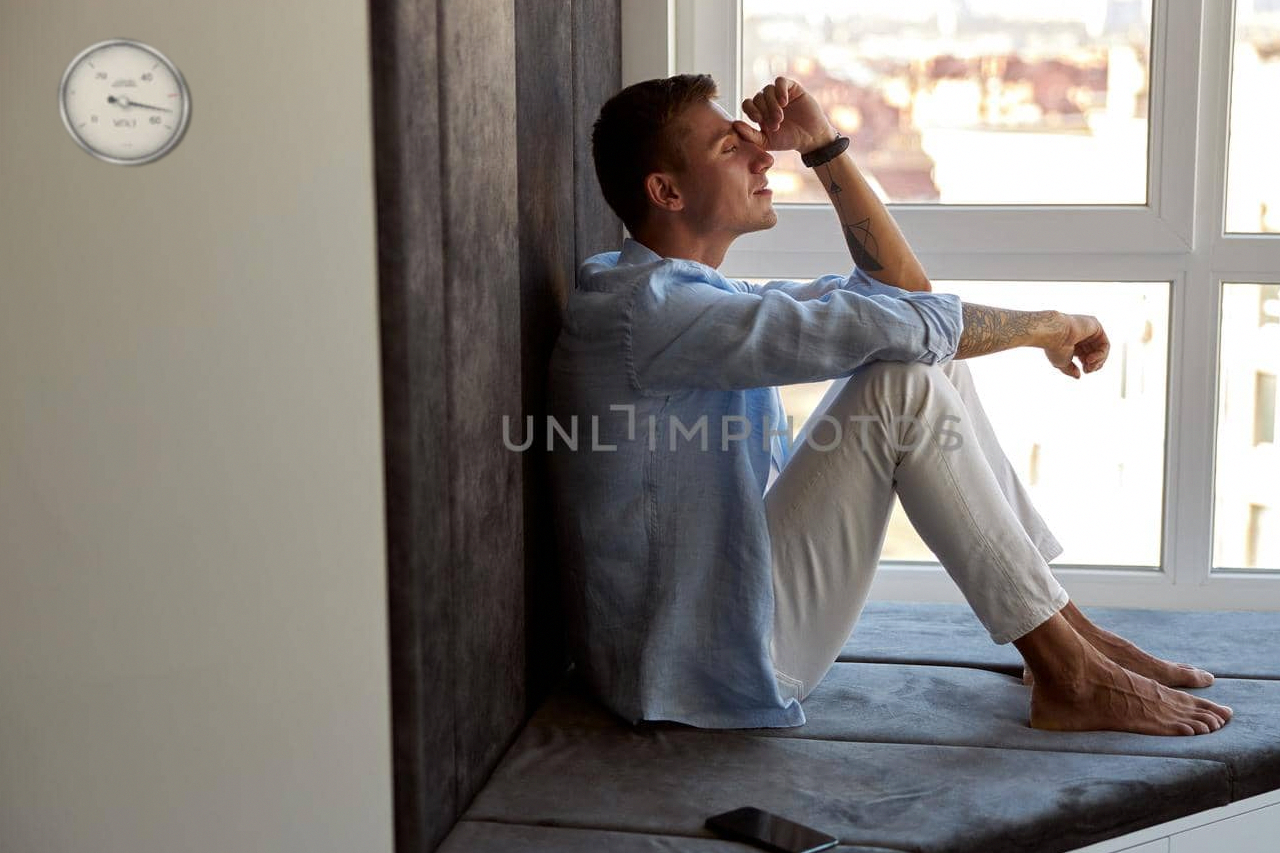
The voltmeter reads 55 V
